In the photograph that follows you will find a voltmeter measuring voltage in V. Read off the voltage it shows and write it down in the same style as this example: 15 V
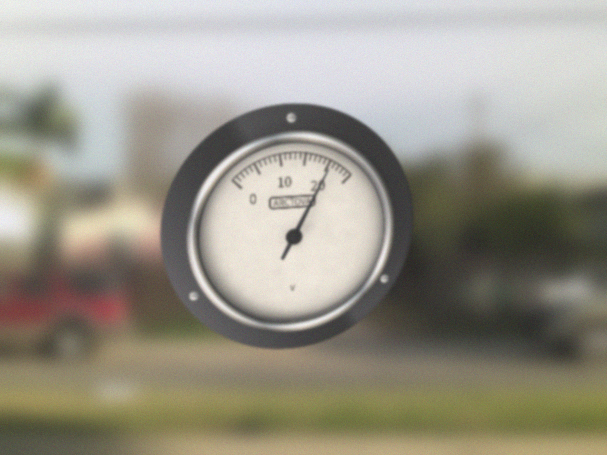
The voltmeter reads 20 V
